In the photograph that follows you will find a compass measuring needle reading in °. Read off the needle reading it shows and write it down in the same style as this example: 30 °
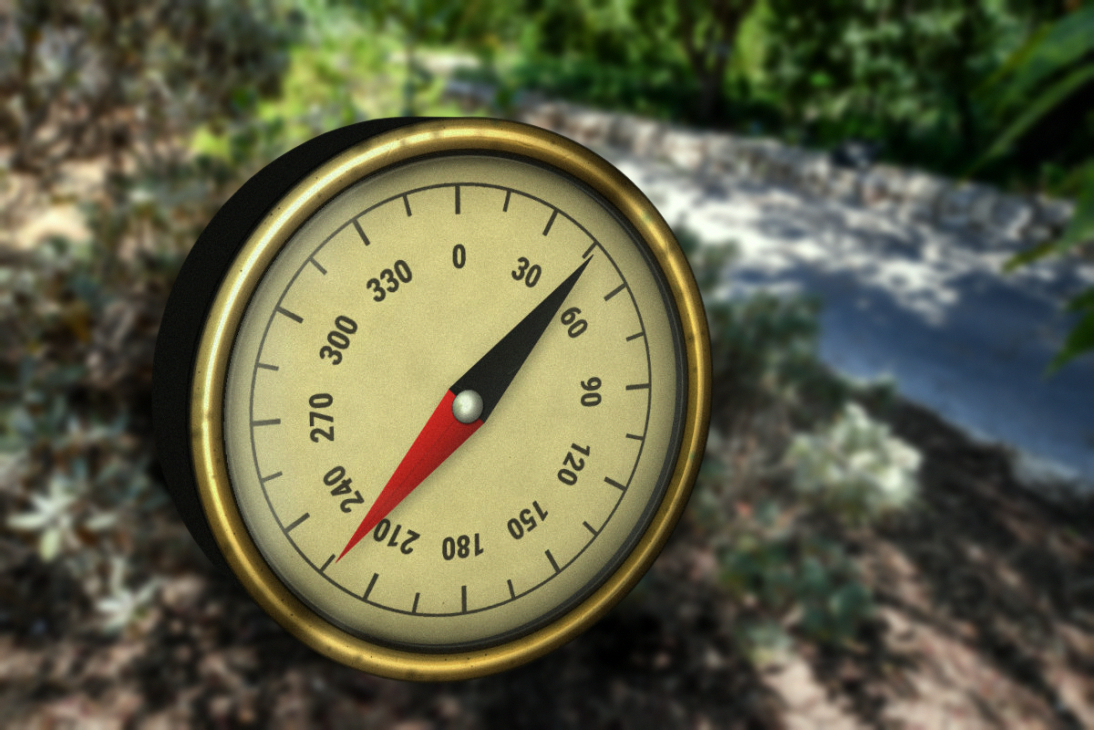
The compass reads 225 °
